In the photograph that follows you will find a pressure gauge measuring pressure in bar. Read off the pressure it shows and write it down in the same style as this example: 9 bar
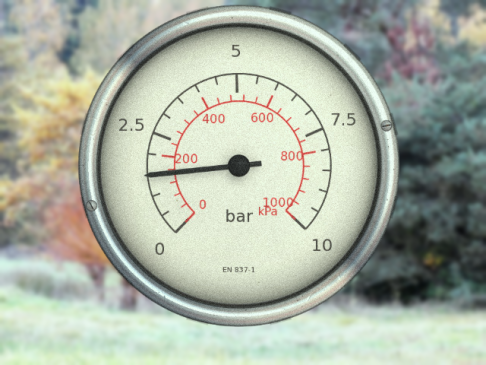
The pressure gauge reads 1.5 bar
